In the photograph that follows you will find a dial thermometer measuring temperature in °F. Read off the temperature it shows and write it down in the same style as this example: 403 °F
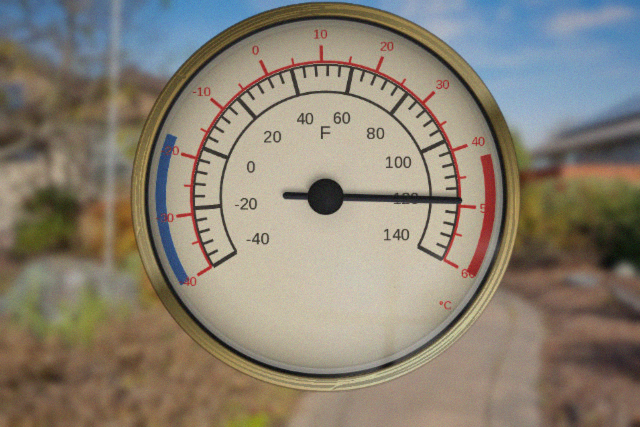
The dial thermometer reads 120 °F
